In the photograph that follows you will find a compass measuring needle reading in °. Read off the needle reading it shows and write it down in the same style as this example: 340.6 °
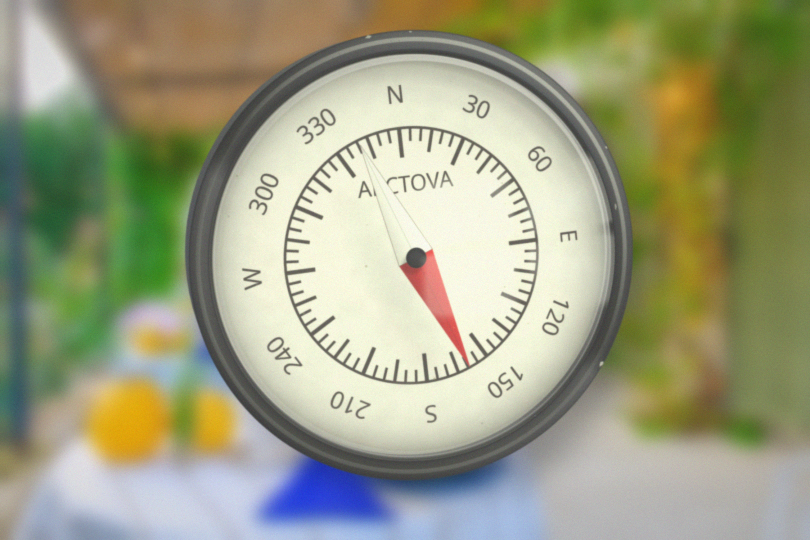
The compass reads 160 °
